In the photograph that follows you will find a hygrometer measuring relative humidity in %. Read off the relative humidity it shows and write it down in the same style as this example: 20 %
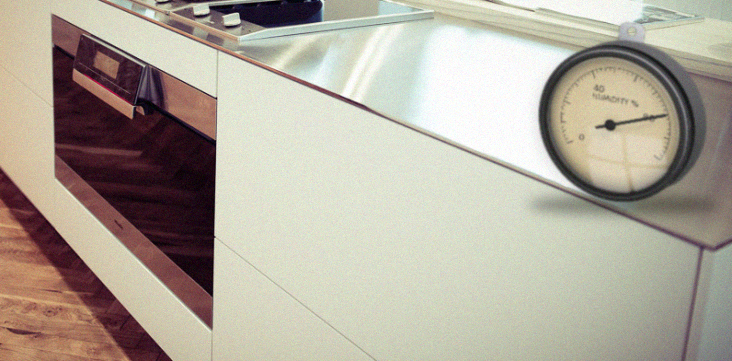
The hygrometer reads 80 %
